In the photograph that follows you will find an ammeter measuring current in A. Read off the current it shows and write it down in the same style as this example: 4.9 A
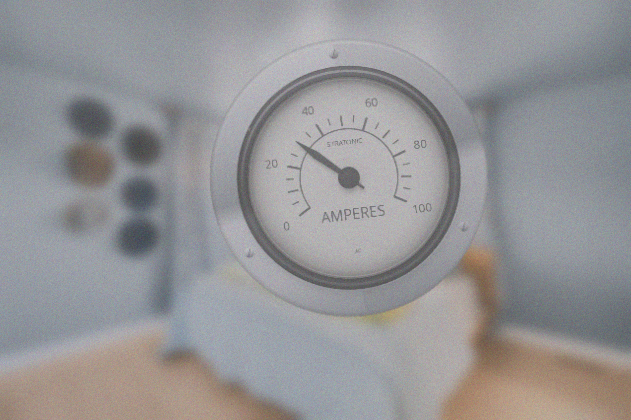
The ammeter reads 30 A
